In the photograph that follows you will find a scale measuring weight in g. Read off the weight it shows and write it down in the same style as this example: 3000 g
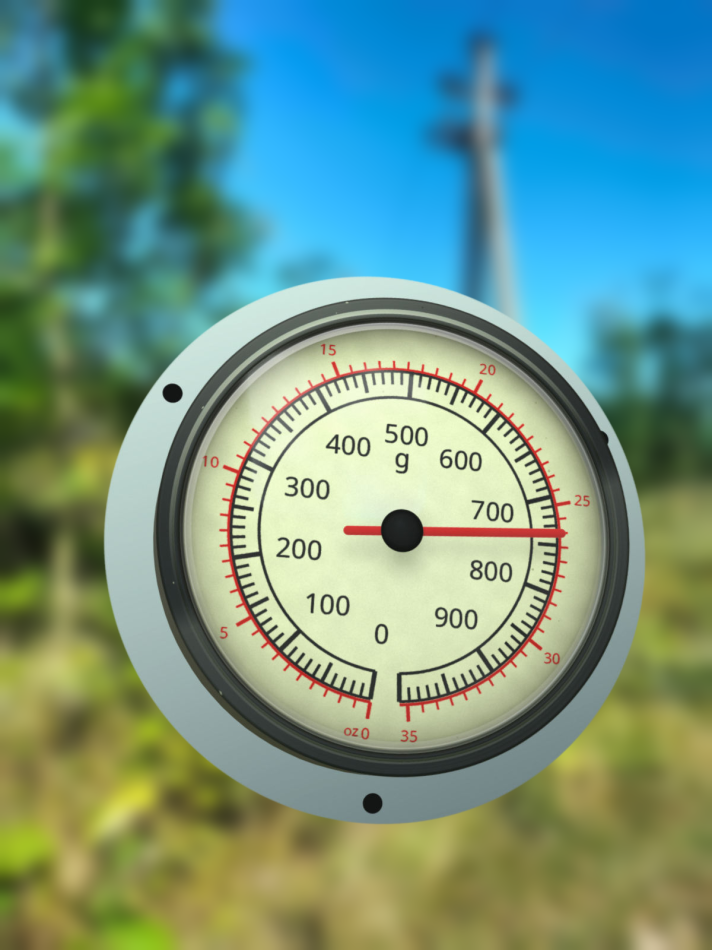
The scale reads 740 g
